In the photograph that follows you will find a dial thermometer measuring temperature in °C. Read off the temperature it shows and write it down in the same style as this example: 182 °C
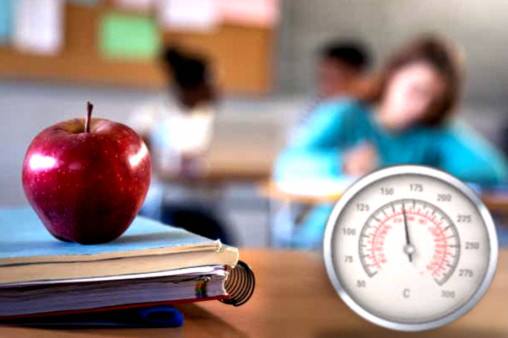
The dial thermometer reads 162.5 °C
